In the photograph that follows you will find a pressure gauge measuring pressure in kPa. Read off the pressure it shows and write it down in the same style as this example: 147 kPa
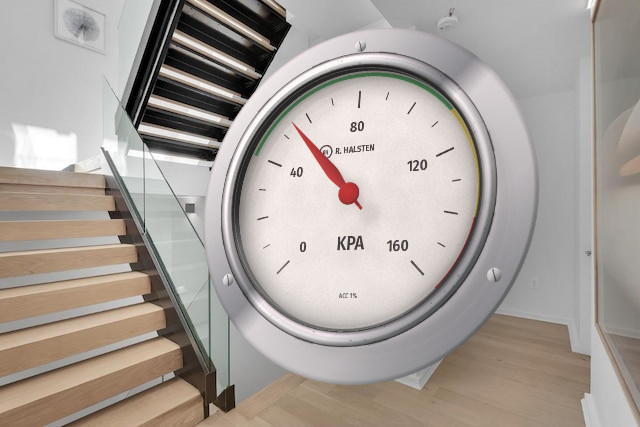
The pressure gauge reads 55 kPa
